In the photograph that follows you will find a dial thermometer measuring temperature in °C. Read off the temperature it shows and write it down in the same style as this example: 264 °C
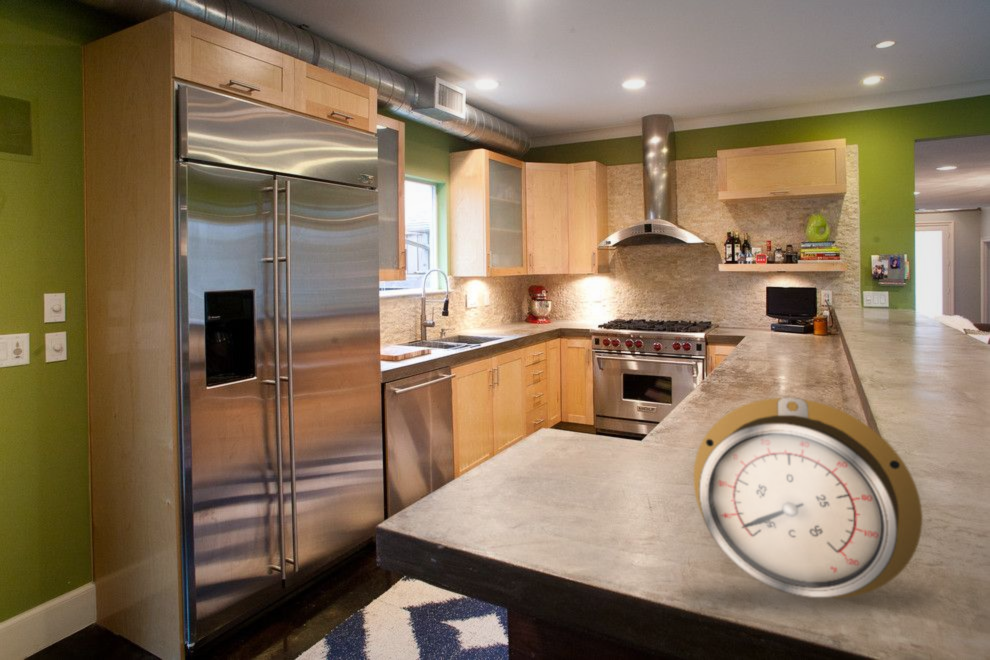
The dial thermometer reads -45 °C
